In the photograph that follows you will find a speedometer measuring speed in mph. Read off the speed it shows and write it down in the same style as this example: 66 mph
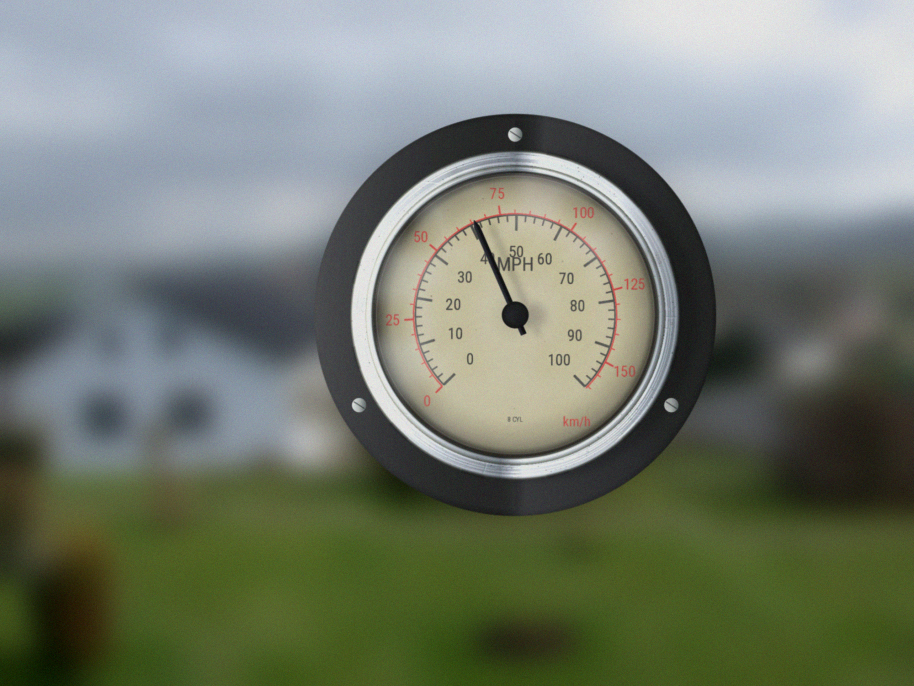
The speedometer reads 41 mph
